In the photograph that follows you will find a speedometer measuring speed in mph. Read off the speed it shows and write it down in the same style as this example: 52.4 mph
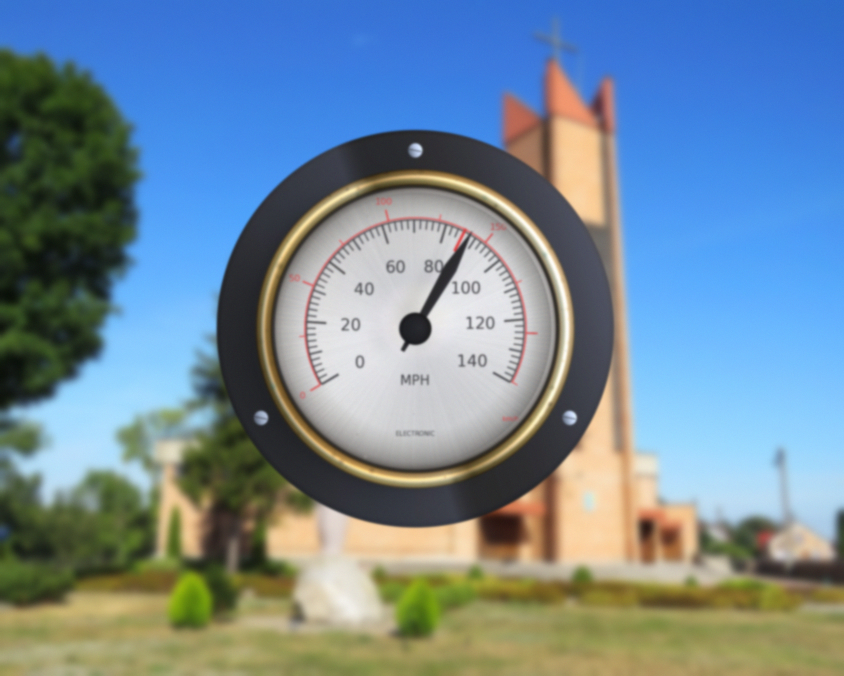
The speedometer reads 88 mph
